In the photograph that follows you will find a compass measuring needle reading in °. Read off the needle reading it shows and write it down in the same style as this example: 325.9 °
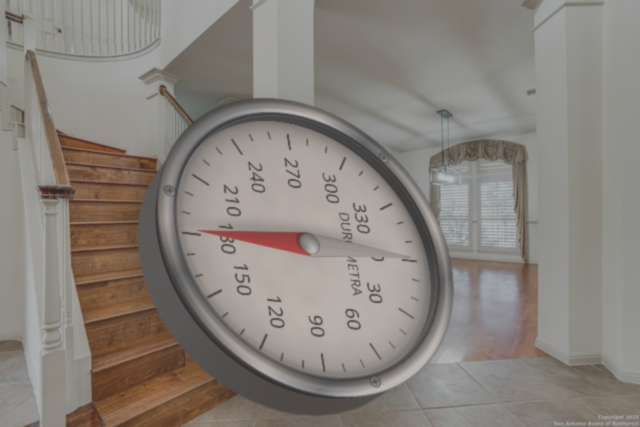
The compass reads 180 °
